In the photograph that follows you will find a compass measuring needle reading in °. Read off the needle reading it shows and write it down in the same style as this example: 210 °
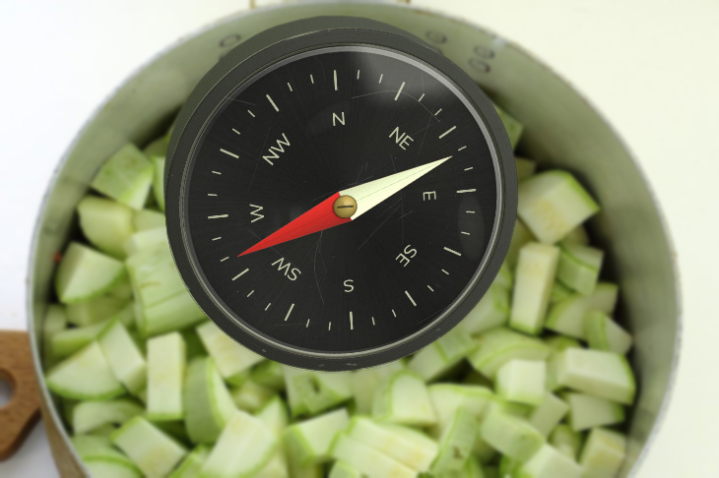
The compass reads 250 °
